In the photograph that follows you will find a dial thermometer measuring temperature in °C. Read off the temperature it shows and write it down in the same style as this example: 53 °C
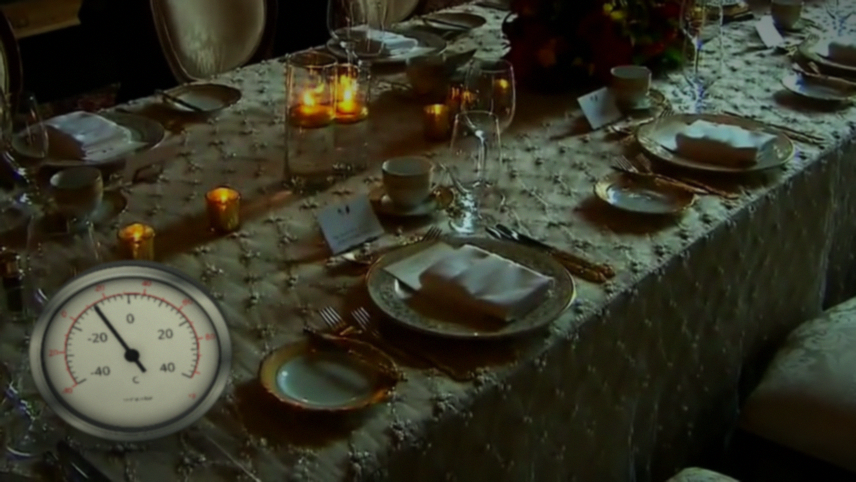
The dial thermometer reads -10 °C
